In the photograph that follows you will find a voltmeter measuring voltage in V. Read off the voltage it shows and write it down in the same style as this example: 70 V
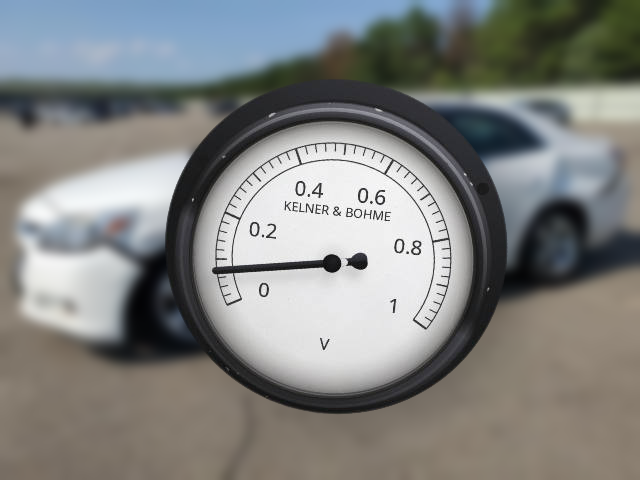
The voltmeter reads 0.08 V
